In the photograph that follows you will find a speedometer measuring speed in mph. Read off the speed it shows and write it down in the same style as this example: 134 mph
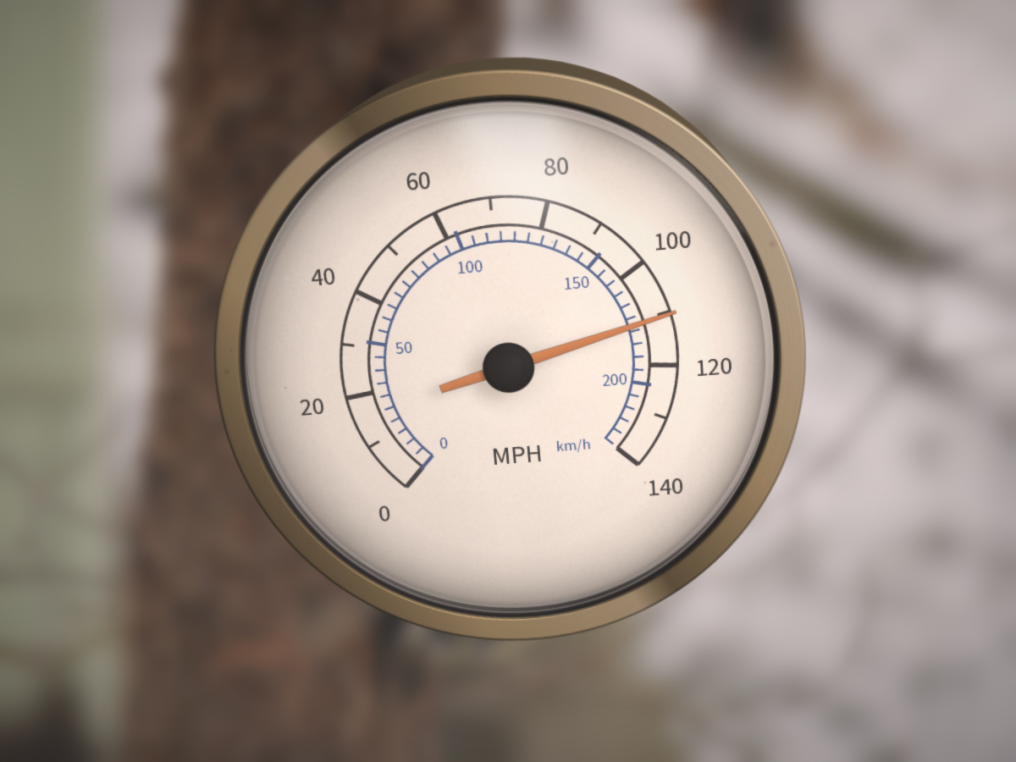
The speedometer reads 110 mph
